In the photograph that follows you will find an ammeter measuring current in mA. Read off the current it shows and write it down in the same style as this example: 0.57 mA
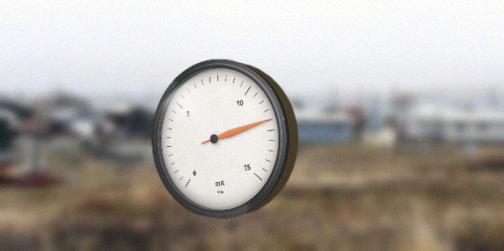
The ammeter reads 12 mA
